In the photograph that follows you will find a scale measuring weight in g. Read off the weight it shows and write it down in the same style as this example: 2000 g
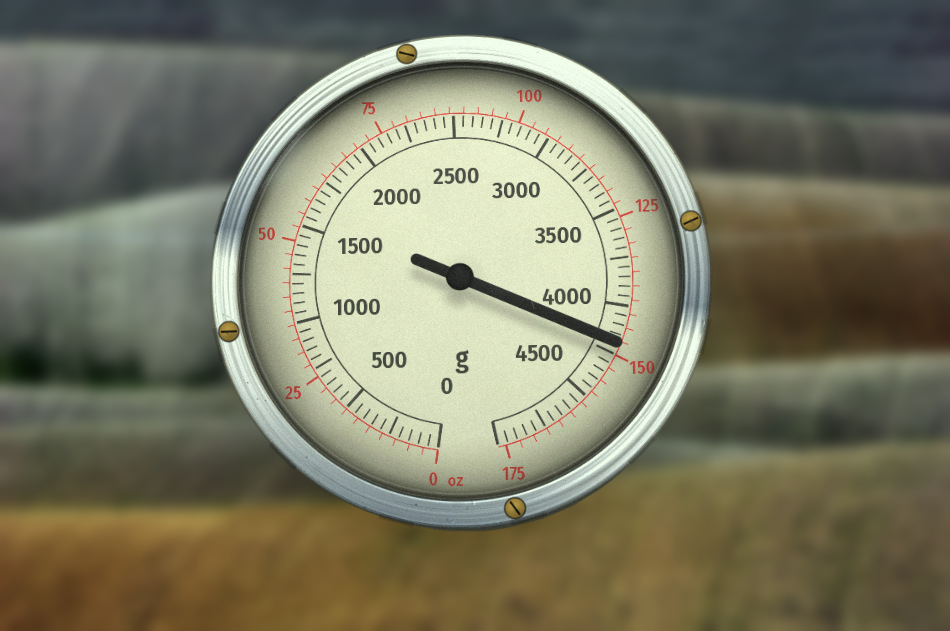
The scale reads 4200 g
